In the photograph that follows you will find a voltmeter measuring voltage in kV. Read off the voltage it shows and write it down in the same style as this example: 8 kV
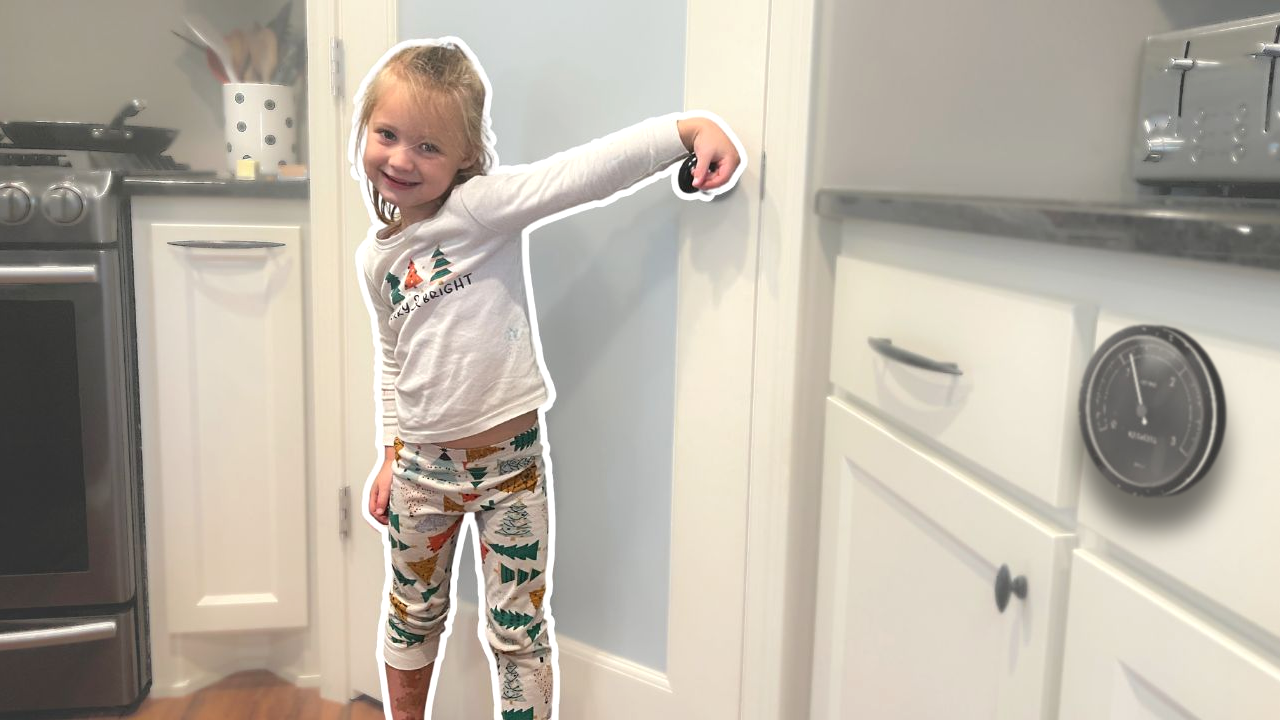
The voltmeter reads 1.2 kV
